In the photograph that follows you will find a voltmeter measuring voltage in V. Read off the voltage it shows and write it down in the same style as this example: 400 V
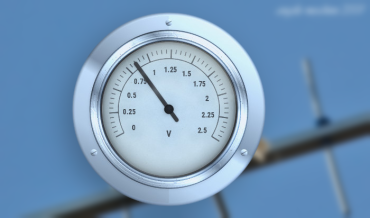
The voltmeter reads 0.85 V
